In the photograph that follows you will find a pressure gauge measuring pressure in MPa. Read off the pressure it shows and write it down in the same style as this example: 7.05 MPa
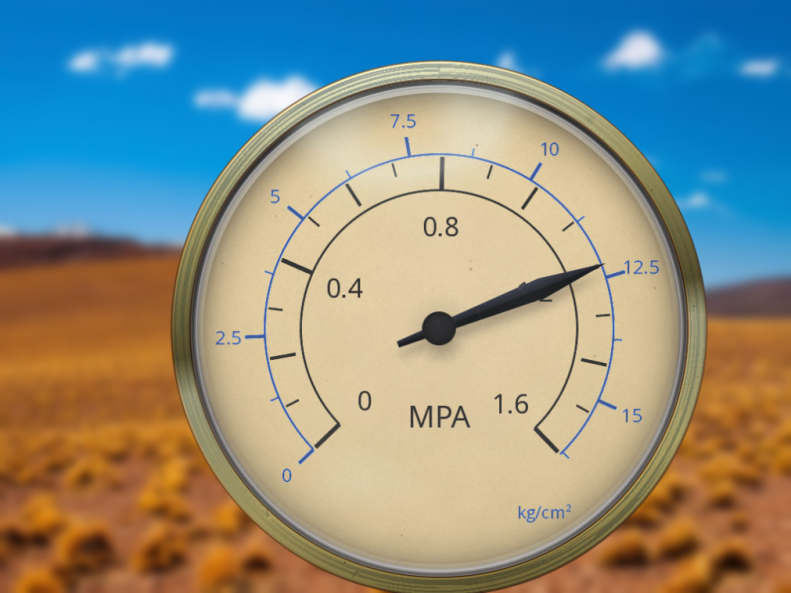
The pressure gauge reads 1.2 MPa
